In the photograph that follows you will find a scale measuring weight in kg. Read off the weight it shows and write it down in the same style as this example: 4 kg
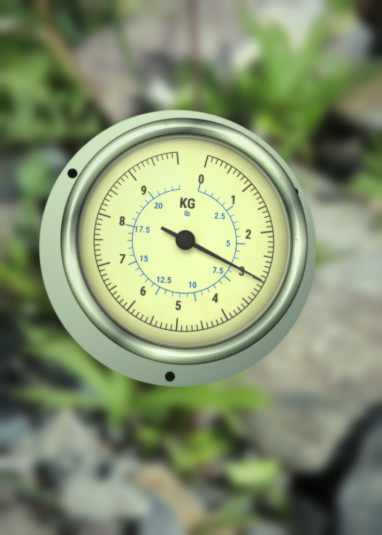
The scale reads 3 kg
